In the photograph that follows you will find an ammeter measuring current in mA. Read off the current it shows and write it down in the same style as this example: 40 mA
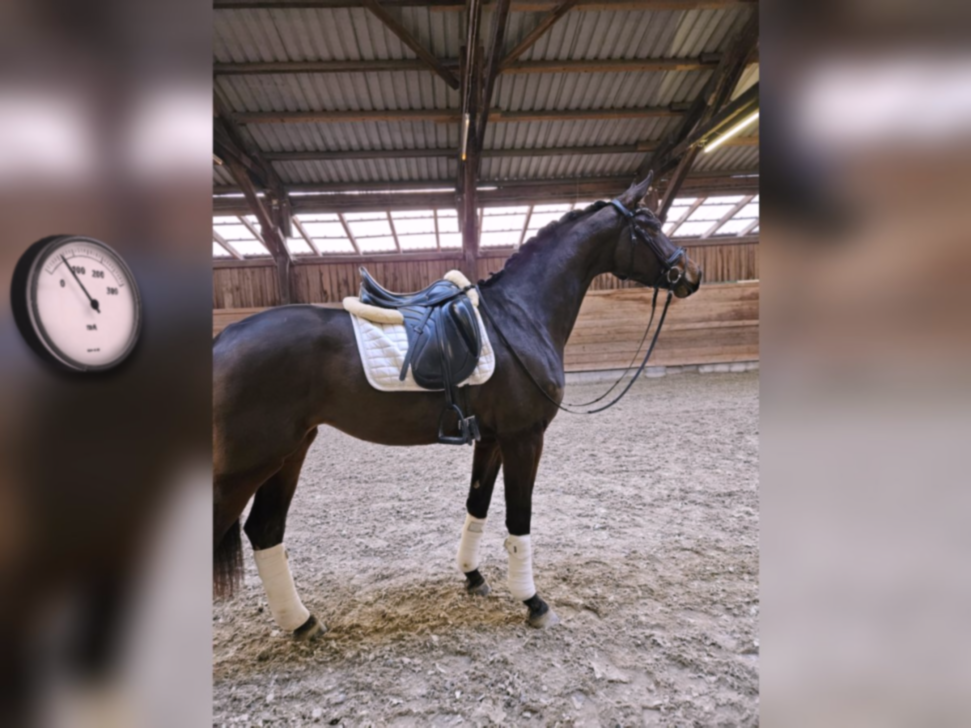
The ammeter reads 50 mA
